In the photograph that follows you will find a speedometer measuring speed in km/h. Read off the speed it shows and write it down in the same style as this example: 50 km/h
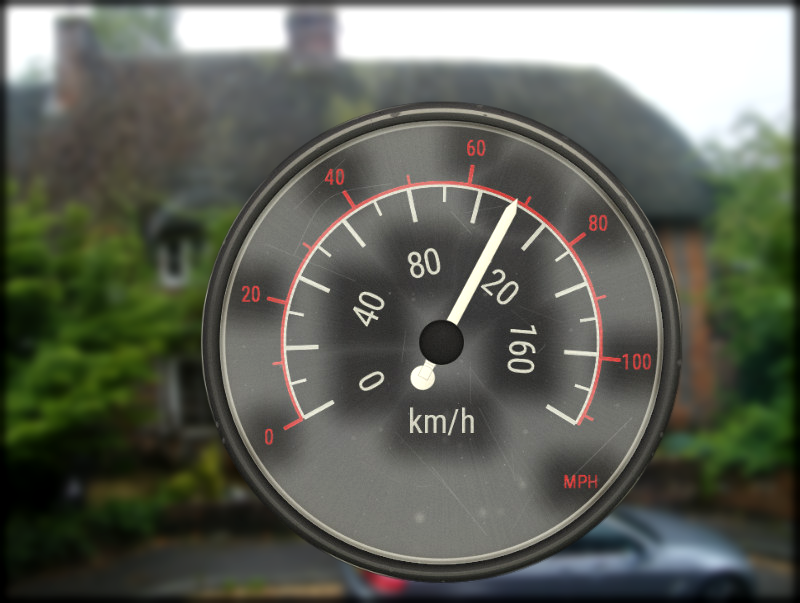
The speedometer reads 110 km/h
